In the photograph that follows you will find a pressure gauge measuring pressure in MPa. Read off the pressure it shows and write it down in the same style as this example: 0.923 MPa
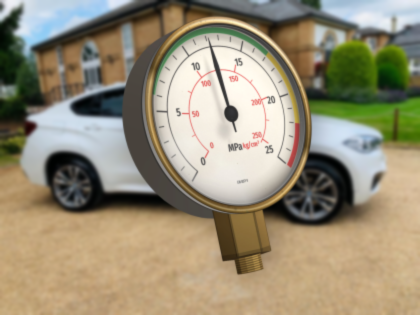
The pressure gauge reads 12 MPa
